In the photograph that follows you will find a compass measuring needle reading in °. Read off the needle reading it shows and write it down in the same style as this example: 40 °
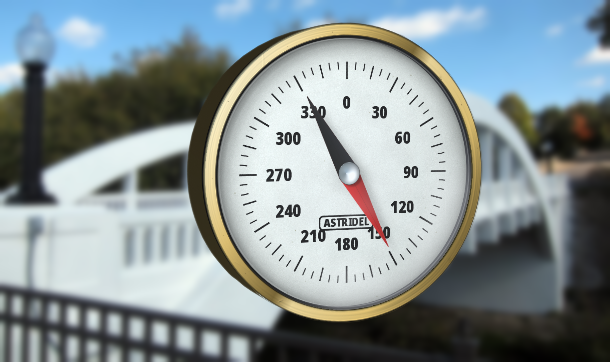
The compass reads 150 °
